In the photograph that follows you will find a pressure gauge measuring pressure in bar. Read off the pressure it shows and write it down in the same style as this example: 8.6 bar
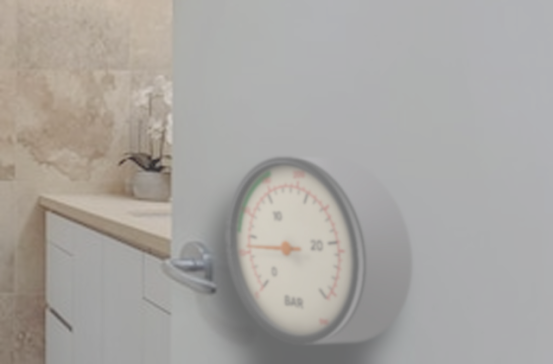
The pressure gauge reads 4 bar
